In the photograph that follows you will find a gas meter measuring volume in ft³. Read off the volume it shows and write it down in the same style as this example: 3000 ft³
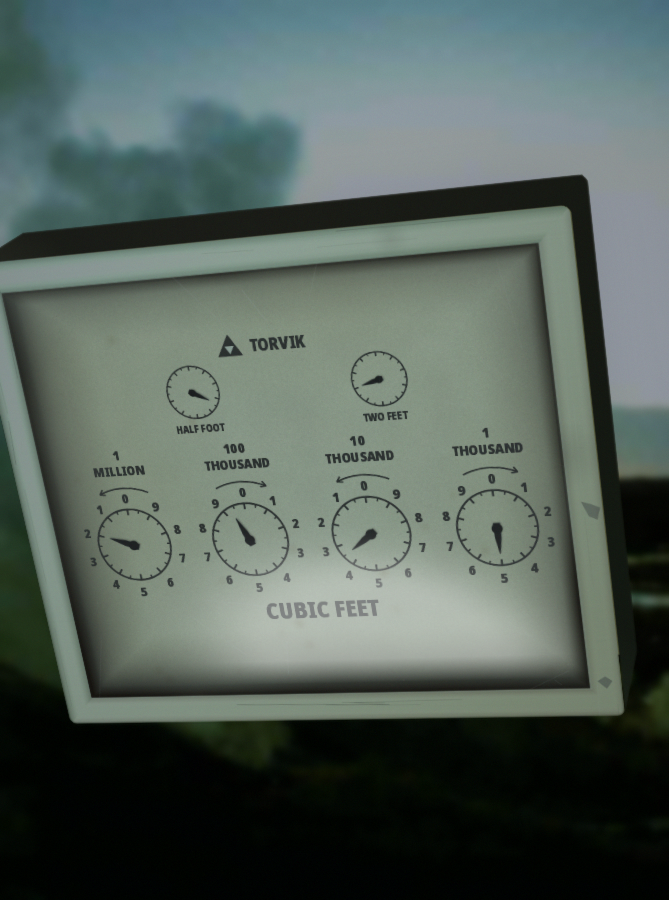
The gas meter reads 193500 ft³
